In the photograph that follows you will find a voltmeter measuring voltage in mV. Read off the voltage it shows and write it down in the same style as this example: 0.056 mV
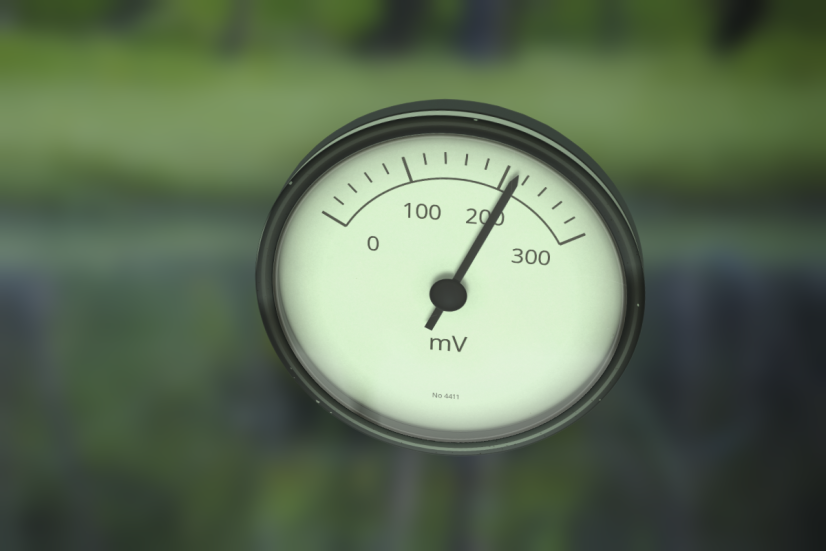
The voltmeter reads 210 mV
